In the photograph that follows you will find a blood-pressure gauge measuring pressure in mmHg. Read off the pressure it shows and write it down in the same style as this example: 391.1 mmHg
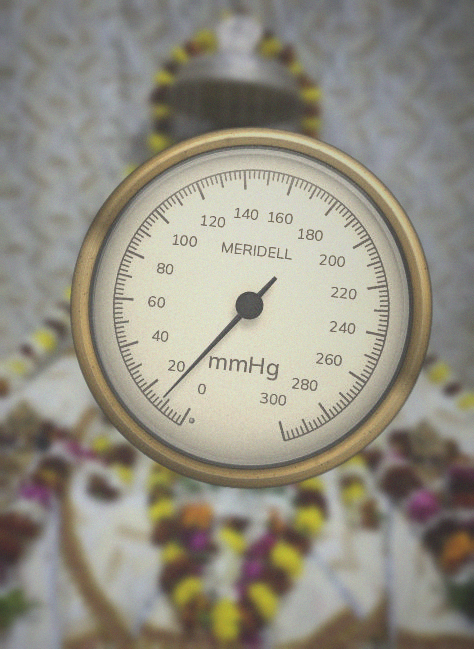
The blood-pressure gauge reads 12 mmHg
